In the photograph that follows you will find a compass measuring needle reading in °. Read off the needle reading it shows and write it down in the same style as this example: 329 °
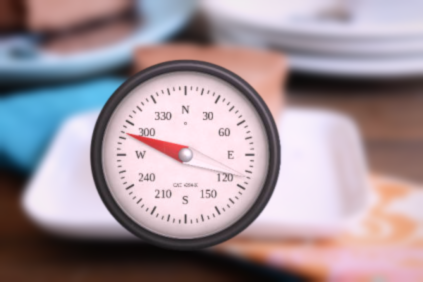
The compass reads 290 °
